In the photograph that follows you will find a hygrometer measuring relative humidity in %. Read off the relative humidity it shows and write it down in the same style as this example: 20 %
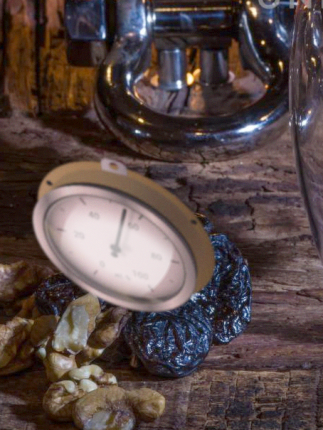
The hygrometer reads 55 %
